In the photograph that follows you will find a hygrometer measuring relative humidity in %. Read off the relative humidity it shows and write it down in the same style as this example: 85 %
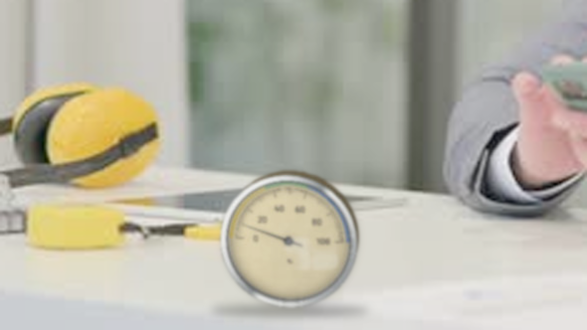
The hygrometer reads 10 %
